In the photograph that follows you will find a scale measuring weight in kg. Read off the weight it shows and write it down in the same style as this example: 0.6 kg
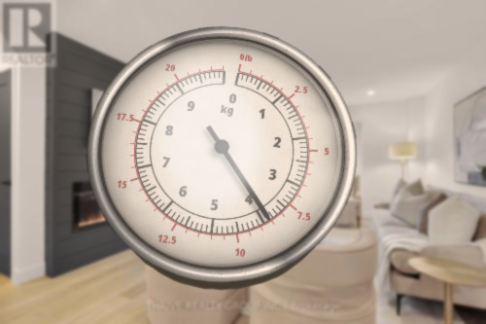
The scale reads 3.9 kg
